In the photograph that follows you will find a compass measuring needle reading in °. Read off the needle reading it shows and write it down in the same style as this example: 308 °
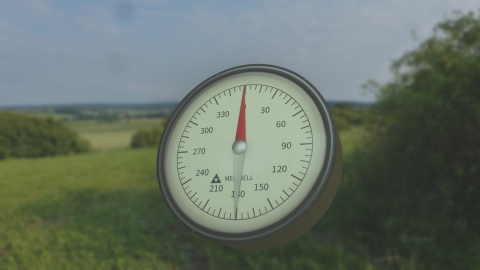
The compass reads 0 °
